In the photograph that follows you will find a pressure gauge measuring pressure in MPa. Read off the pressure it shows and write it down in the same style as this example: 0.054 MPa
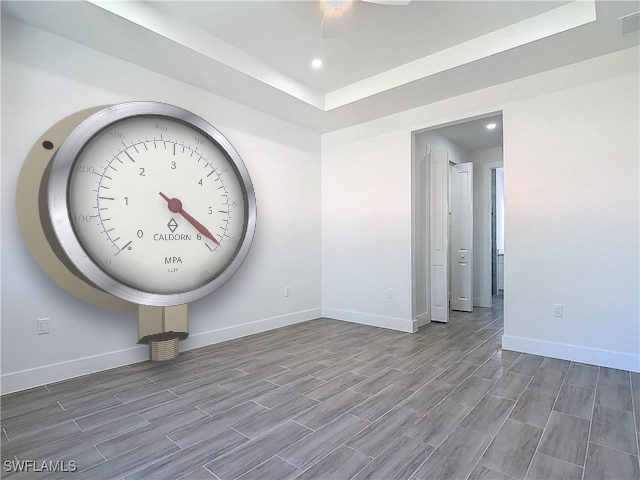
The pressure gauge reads 5.8 MPa
